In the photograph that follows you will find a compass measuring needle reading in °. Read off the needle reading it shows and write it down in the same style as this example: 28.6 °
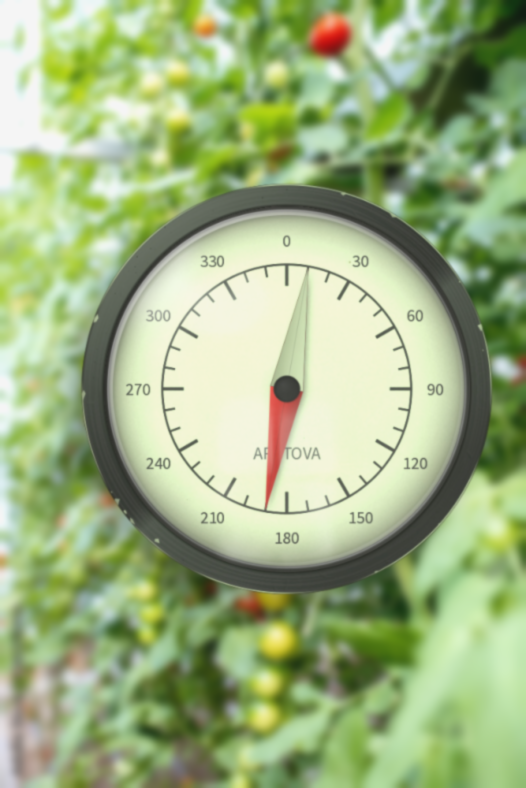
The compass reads 190 °
